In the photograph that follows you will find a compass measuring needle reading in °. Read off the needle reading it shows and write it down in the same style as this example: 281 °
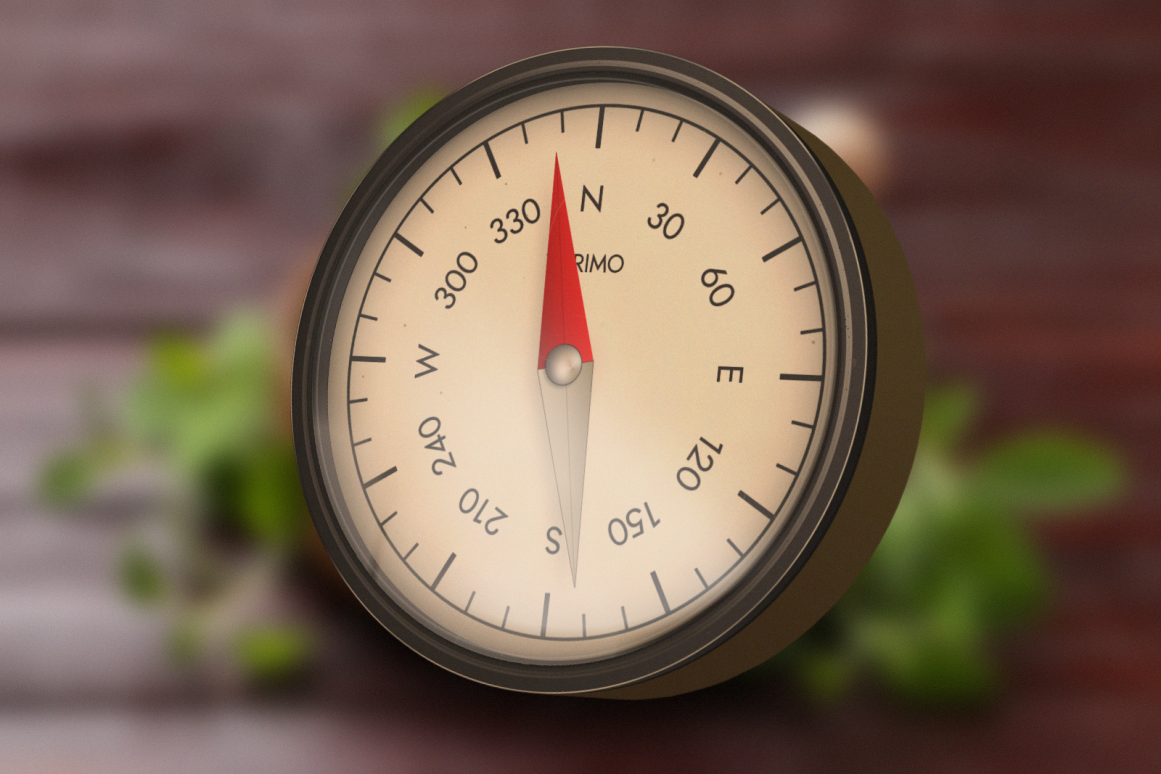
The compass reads 350 °
